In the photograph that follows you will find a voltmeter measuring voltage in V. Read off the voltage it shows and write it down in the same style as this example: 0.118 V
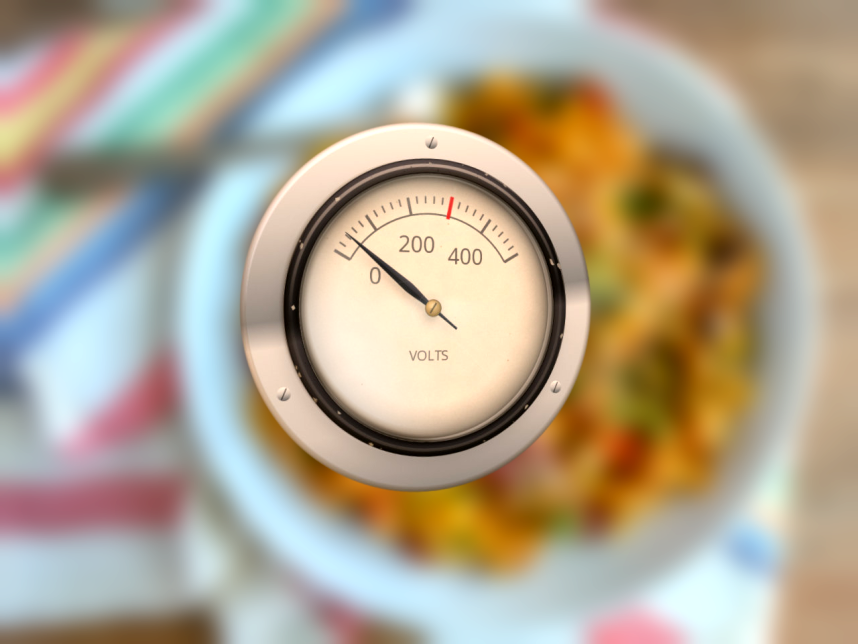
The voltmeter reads 40 V
